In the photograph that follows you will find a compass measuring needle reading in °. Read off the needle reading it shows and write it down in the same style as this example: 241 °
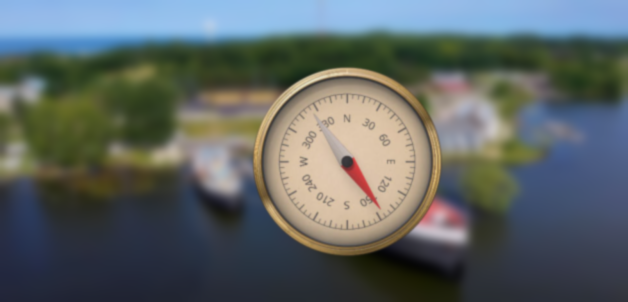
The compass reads 145 °
